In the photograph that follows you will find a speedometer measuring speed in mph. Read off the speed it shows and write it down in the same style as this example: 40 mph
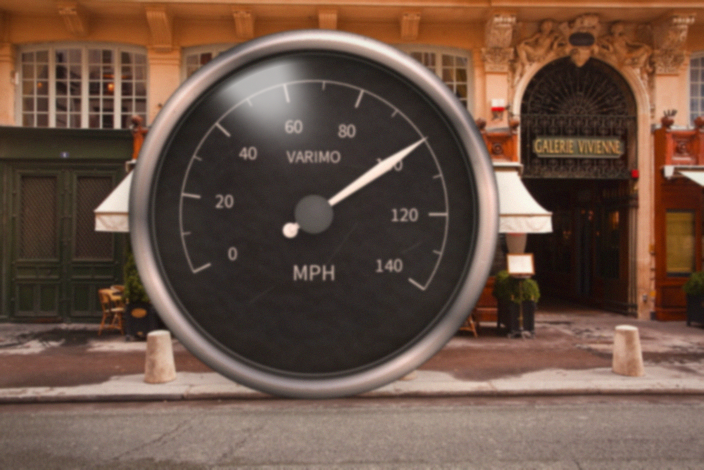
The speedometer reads 100 mph
